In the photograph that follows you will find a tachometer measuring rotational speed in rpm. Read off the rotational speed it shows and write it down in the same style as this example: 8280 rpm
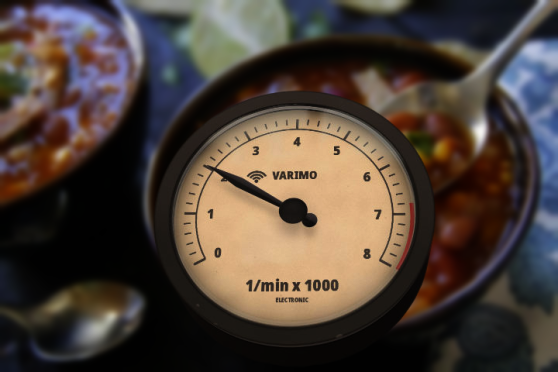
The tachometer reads 2000 rpm
